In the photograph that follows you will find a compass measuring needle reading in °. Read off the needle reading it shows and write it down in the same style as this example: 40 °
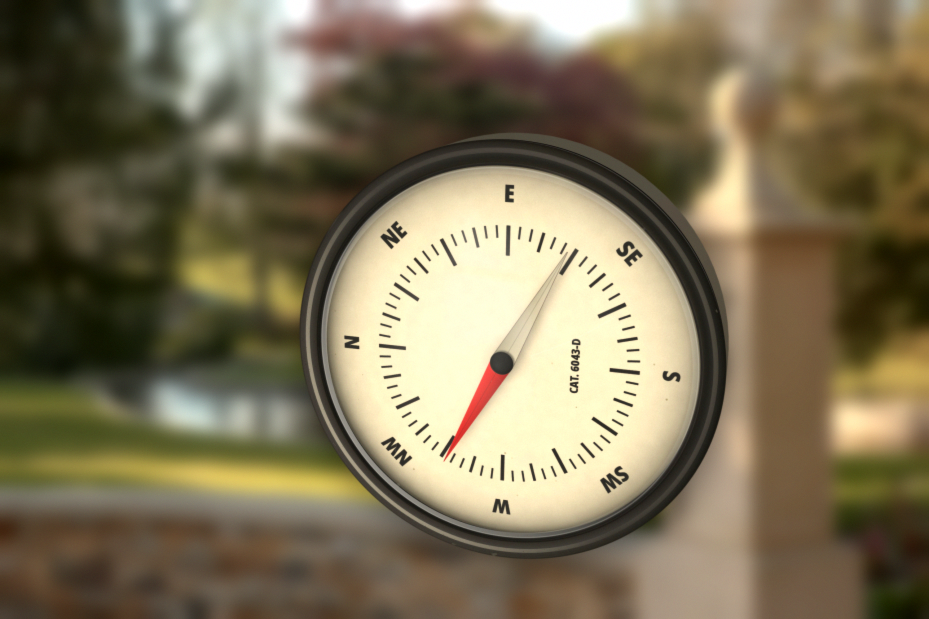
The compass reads 297.5 °
